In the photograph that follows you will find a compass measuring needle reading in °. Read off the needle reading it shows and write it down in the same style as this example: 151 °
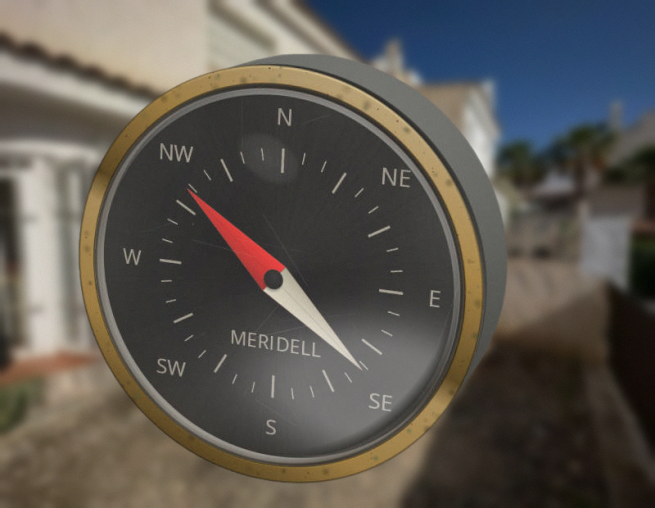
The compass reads 310 °
